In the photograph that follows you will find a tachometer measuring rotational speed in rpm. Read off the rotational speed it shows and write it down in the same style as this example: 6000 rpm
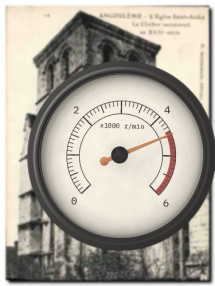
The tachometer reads 4500 rpm
